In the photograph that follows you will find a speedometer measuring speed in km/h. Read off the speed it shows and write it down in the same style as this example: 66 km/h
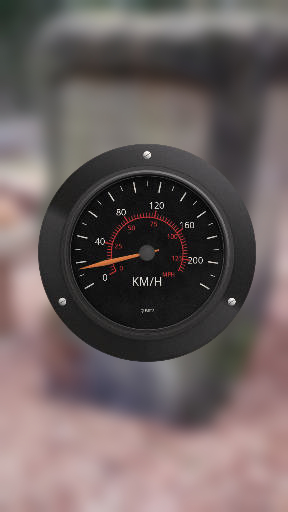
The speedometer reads 15 km/h
